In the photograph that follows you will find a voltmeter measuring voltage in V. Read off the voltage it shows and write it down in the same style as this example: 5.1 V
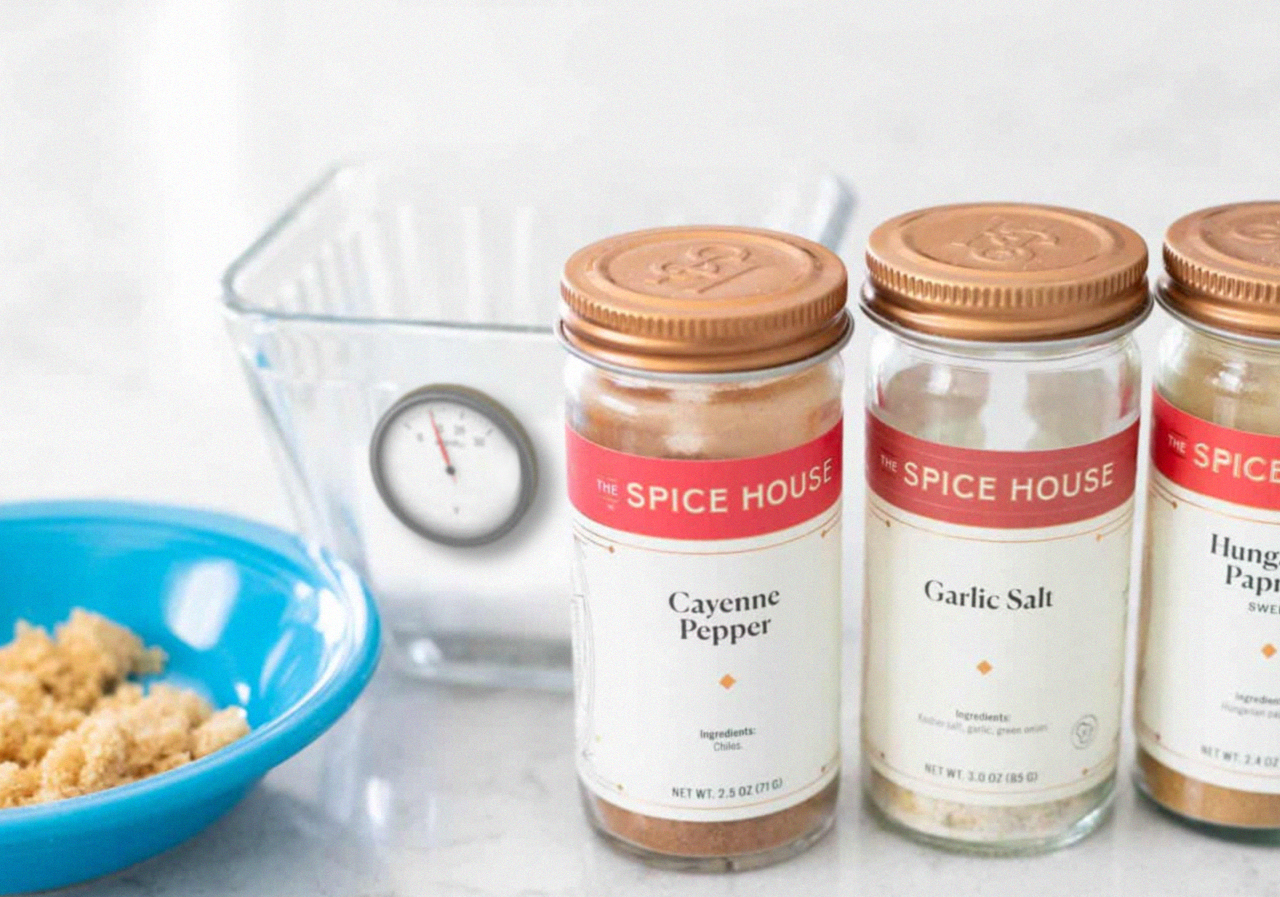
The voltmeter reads 10 V
